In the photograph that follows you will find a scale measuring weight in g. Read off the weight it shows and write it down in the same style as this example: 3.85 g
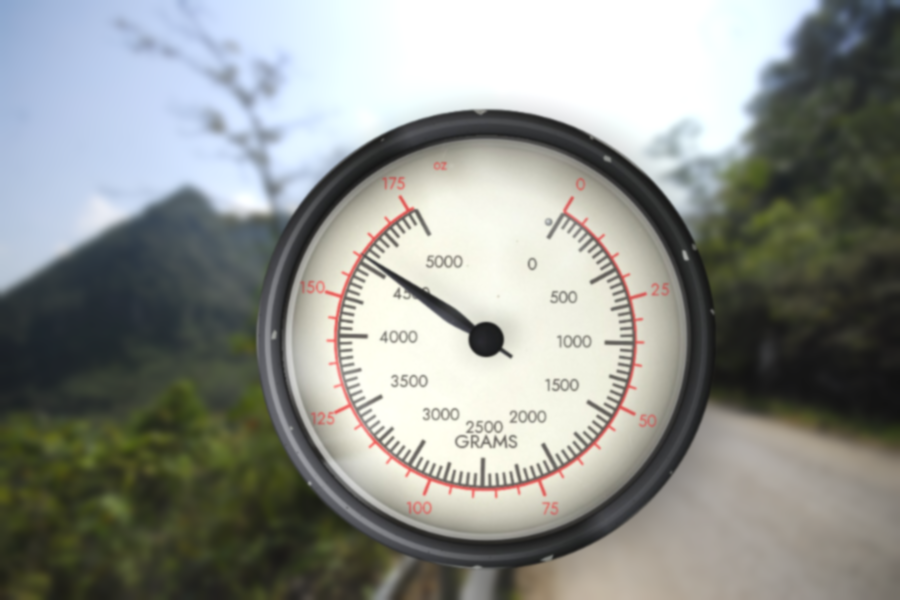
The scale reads 4550 g
